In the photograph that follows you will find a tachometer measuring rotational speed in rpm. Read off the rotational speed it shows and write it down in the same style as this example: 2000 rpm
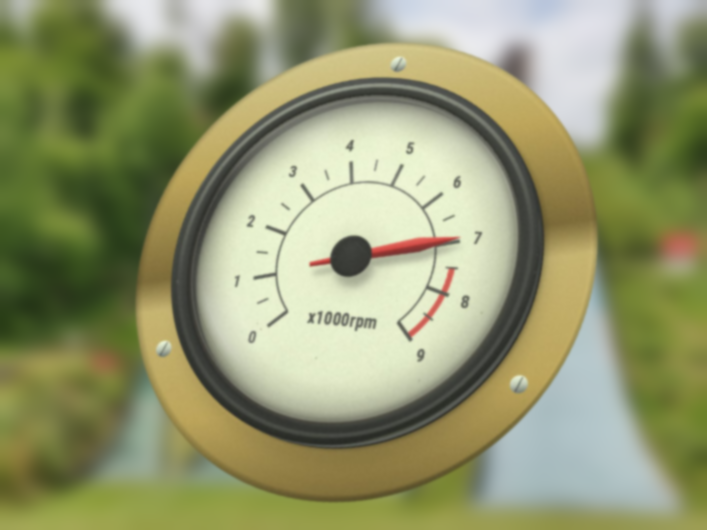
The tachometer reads 7000 rpm
